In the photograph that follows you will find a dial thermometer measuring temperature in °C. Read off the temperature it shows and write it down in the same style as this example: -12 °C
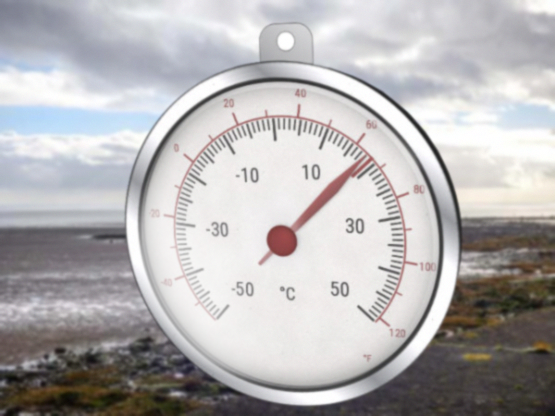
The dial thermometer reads 18 °C
